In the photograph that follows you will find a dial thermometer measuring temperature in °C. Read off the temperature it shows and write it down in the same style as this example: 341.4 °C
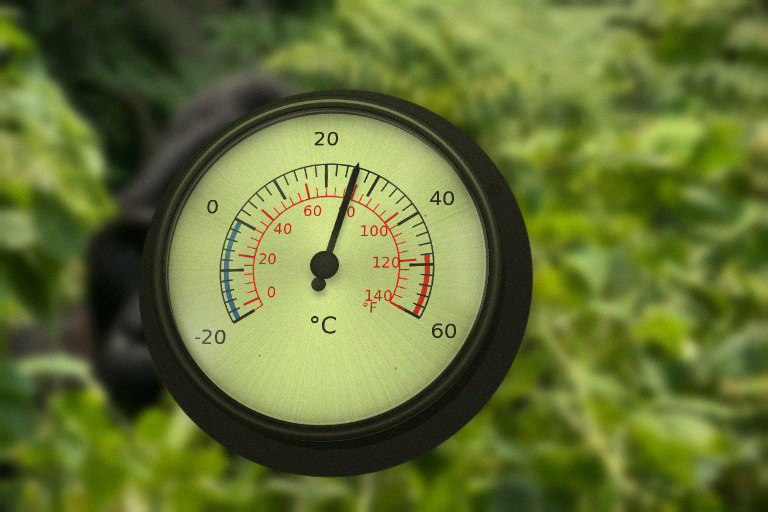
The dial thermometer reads 26 °C
